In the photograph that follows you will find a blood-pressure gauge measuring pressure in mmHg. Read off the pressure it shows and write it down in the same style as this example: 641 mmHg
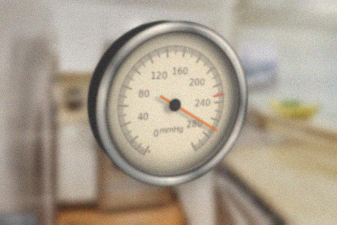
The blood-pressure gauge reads 270 mmHg
